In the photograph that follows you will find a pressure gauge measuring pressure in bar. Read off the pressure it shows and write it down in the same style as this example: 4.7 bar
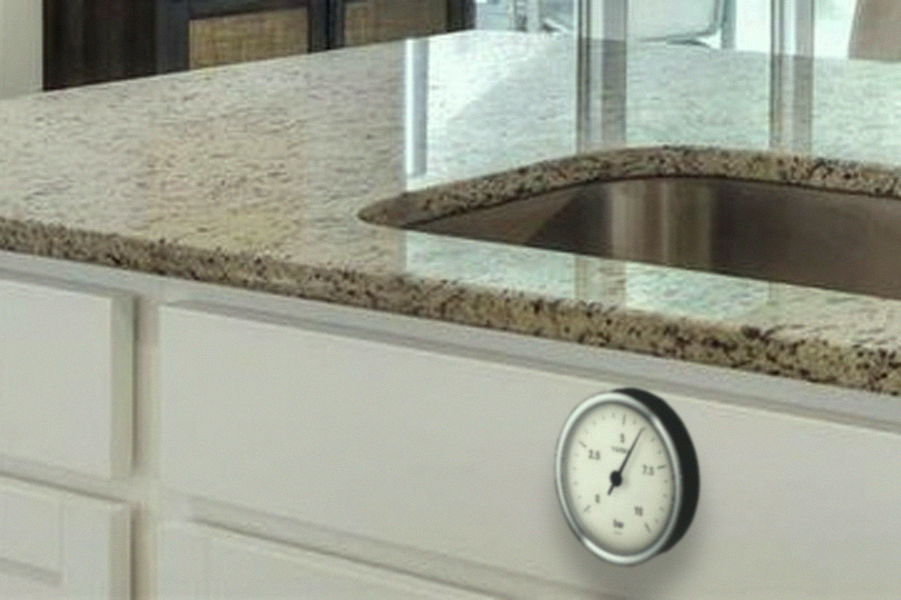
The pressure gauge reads 6 bar
